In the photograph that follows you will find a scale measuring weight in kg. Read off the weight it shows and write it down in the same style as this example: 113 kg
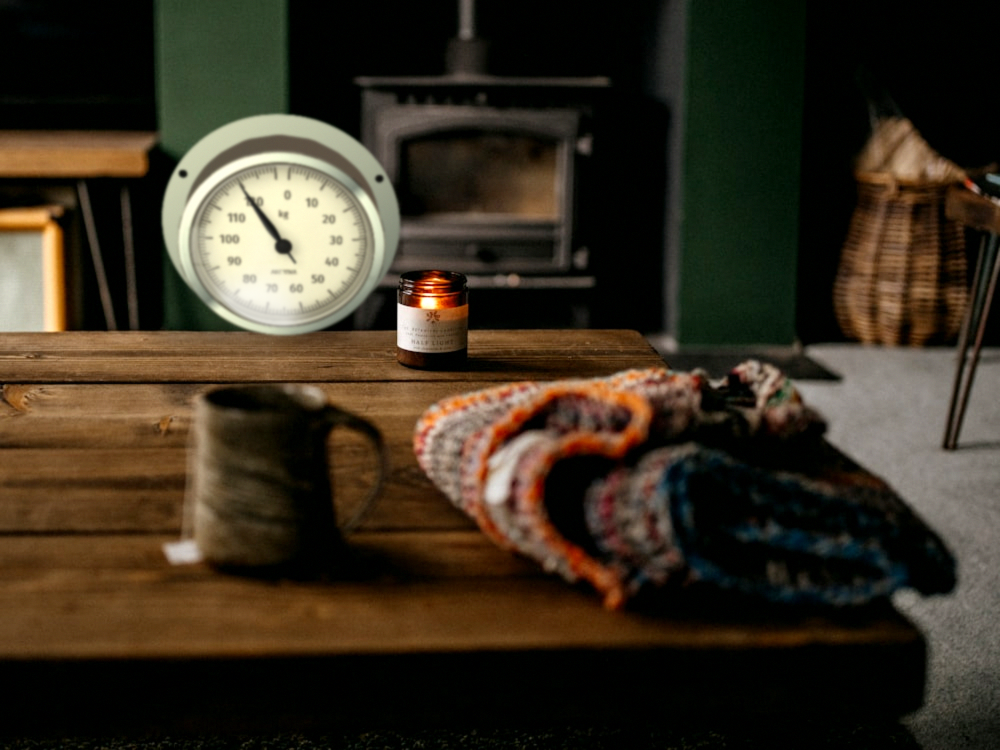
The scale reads 120 kg
